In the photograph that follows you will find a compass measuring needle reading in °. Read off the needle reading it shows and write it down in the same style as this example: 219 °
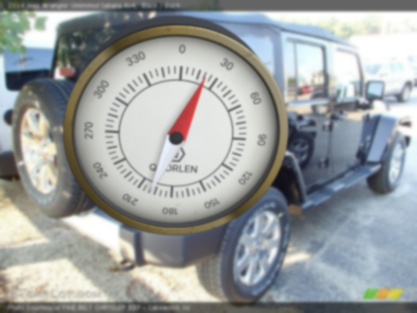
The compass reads 20 °
